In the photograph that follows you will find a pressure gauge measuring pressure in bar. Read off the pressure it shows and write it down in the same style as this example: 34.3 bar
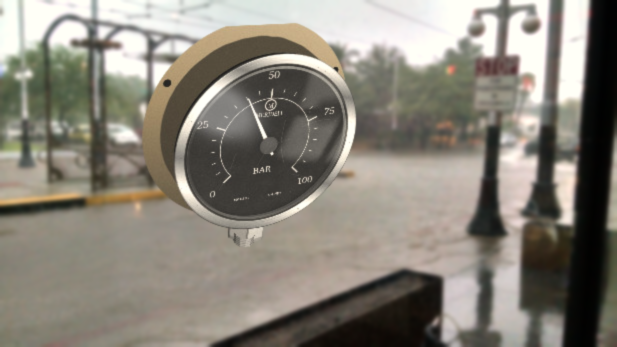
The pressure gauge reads 40 bar
